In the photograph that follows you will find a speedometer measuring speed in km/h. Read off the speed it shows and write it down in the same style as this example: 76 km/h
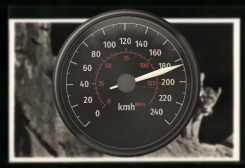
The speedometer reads 185 km/h
